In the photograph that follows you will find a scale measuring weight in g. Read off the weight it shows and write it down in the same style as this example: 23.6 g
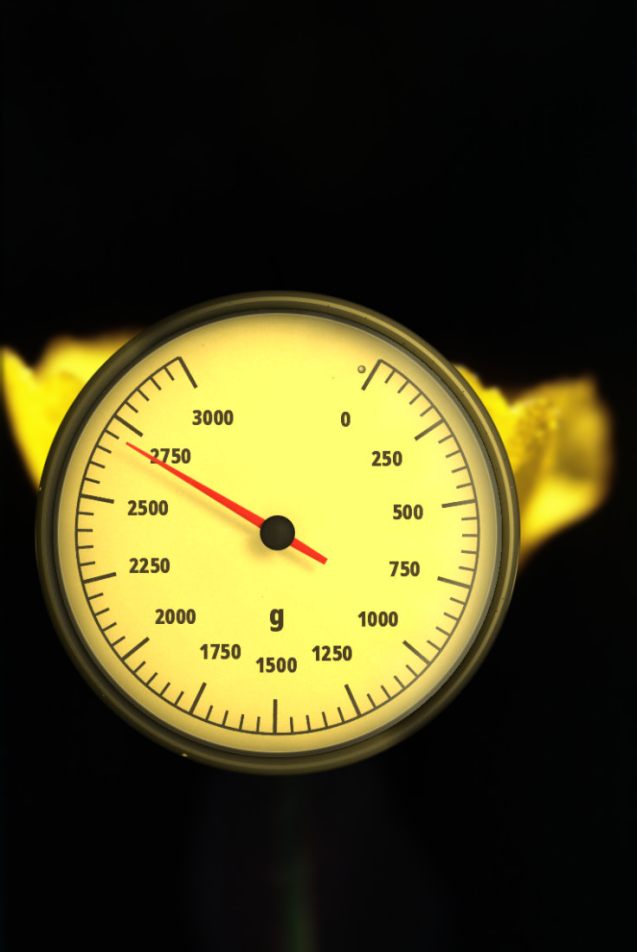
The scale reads 2700 g
